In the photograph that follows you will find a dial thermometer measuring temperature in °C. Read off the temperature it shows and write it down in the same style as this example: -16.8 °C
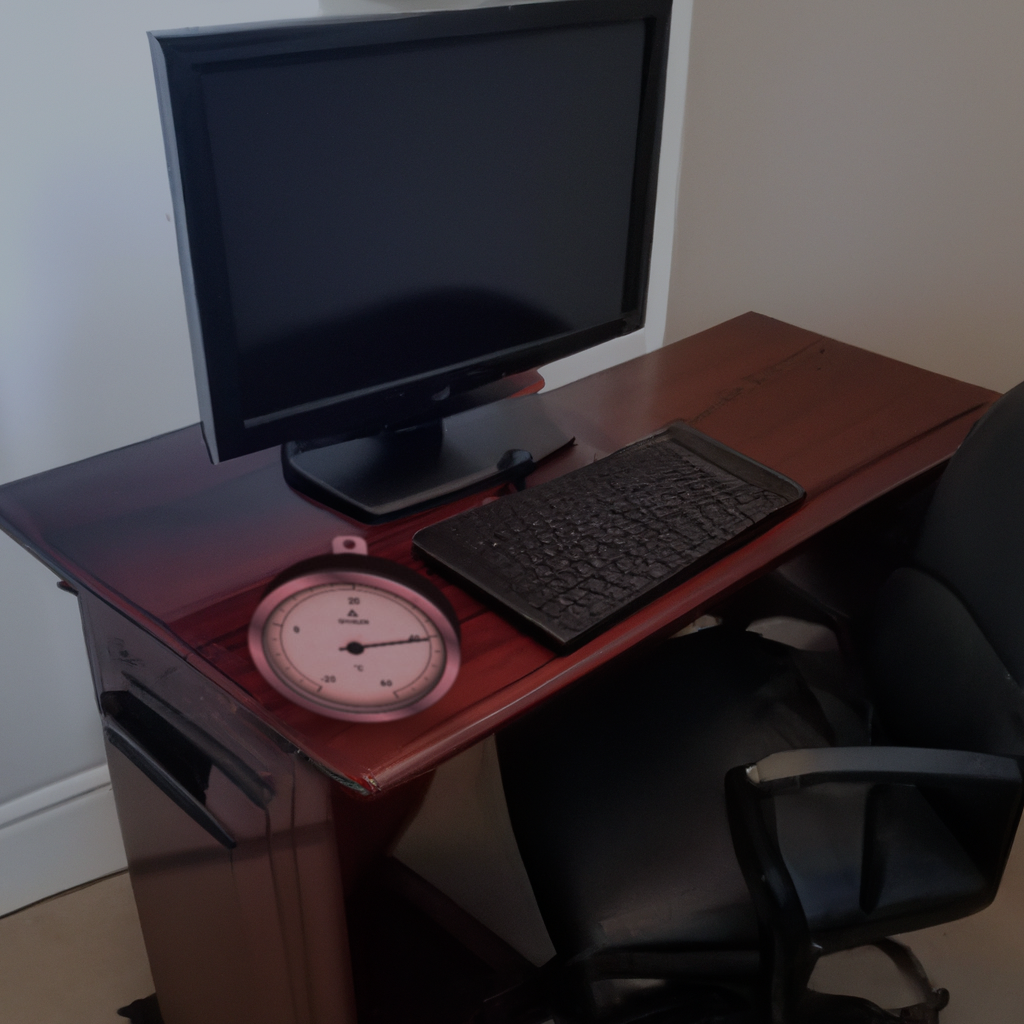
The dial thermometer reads 40 °C
